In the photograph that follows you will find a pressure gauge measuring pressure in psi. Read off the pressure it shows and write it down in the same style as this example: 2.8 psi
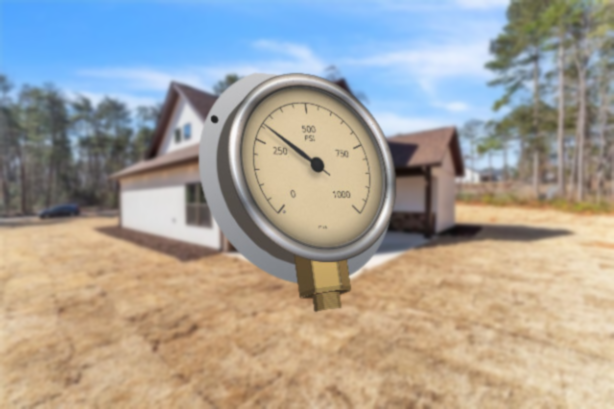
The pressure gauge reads 300 psi
